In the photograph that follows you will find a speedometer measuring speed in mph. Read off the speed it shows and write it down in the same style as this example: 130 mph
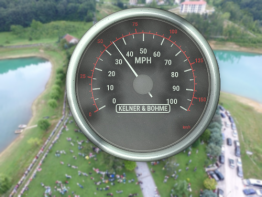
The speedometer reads 35 mph
